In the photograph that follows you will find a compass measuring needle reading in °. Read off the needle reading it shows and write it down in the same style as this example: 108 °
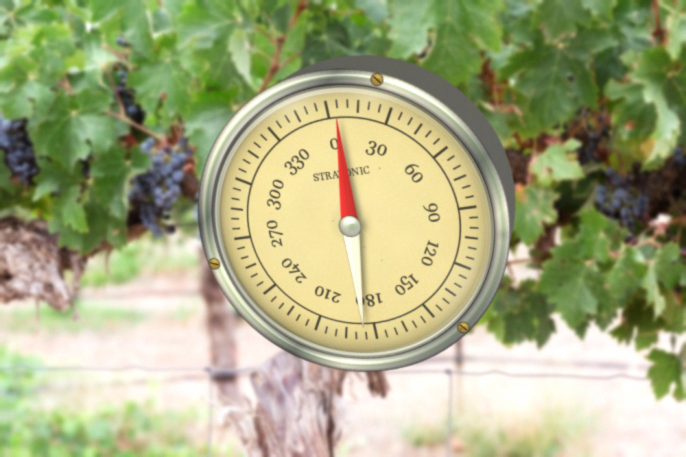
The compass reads 5 °
